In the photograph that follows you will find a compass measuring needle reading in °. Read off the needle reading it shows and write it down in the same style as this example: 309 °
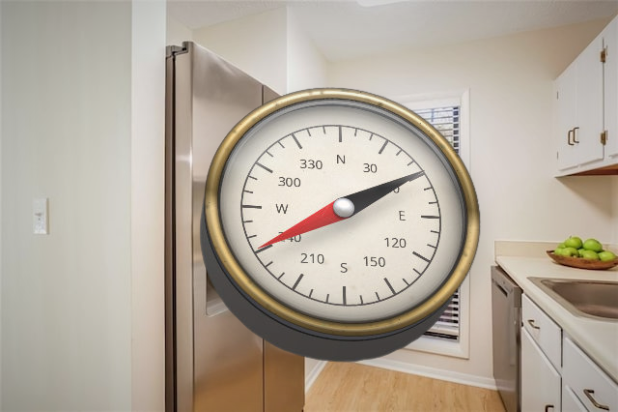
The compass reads 240 °
